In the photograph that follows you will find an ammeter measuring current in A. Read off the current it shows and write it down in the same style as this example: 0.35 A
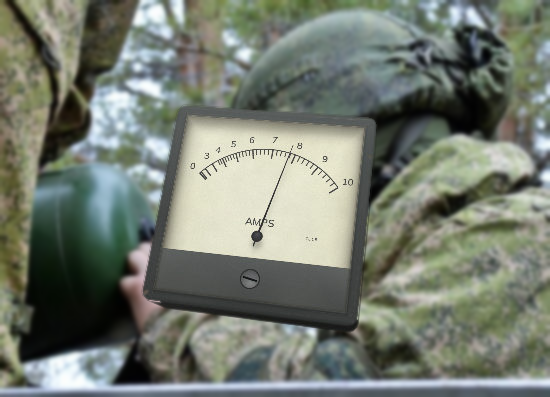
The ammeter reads 7.8 A
